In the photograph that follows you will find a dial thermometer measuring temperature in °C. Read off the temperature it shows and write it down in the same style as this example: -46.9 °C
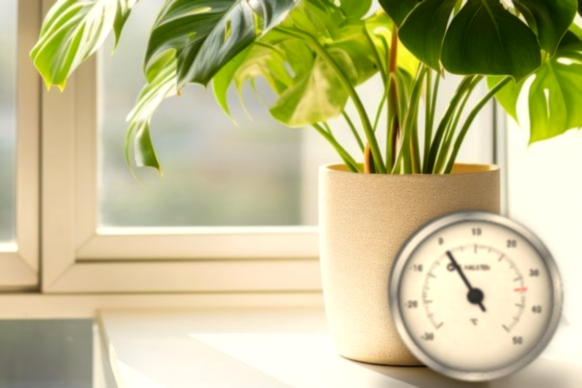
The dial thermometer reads 0 °C
